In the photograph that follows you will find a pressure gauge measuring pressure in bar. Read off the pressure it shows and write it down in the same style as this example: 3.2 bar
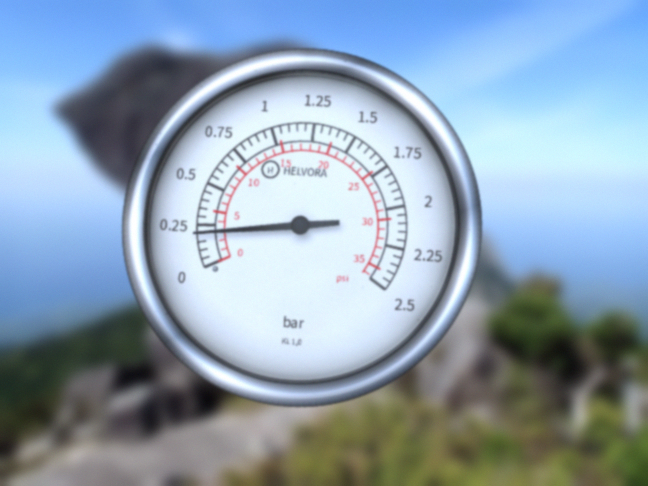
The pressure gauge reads 0.2 bar
